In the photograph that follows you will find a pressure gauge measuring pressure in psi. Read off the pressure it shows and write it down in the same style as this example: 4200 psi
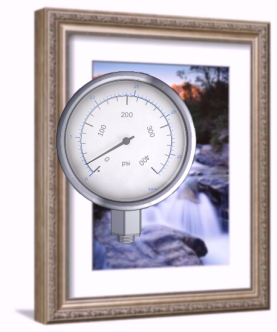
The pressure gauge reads 20 psi
